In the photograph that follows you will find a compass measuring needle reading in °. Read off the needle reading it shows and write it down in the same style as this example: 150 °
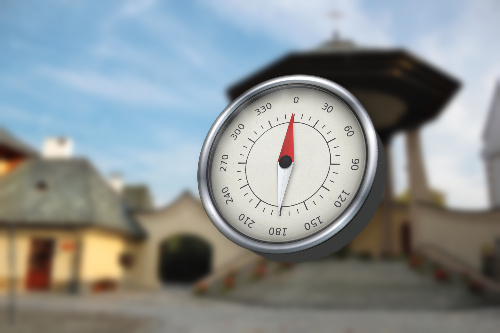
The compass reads 0 °
